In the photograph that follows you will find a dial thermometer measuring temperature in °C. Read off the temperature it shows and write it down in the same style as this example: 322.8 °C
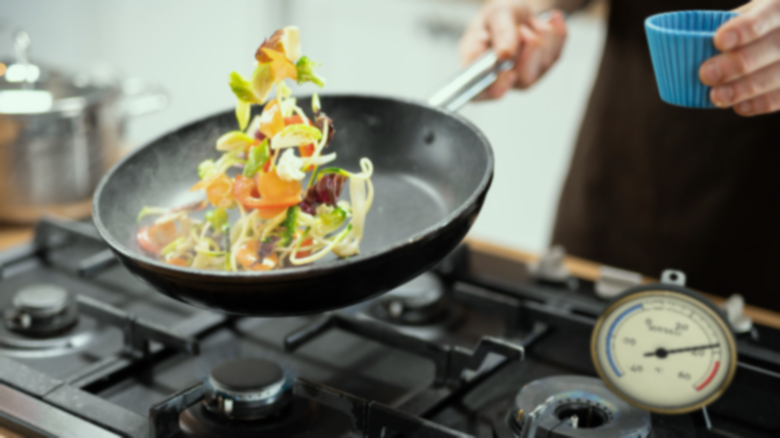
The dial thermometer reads 36 °C
